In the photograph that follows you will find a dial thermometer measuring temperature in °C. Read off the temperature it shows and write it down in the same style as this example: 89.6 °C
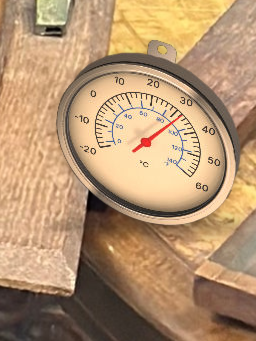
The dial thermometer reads 32 °C
